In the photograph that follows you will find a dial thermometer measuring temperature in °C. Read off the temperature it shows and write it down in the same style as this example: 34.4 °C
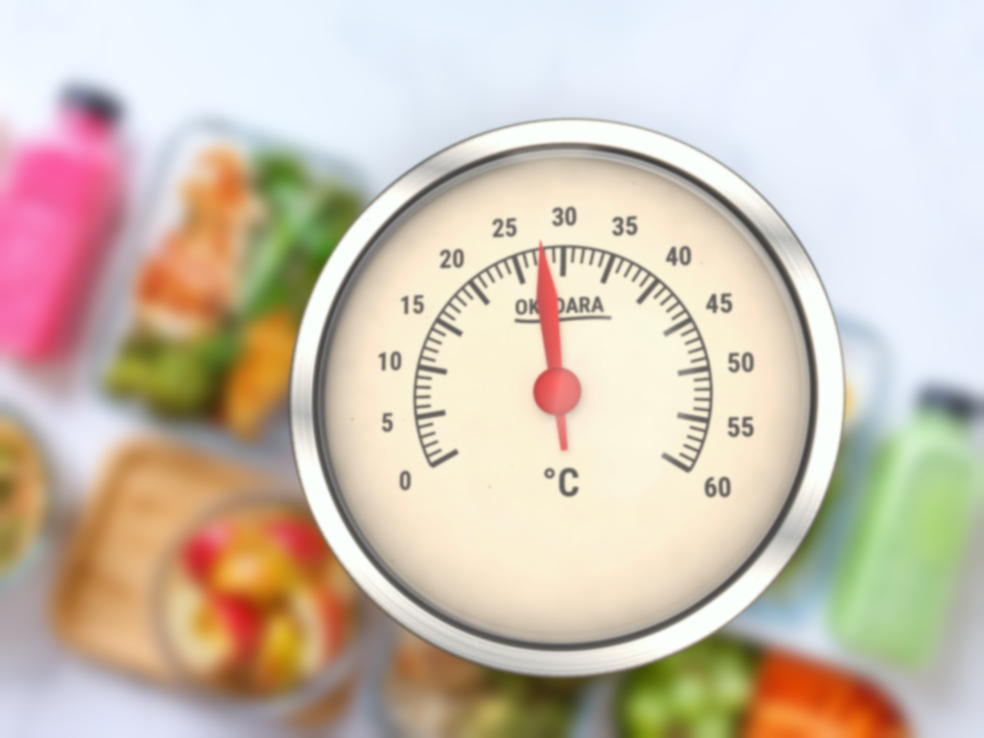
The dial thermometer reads 28 °C
